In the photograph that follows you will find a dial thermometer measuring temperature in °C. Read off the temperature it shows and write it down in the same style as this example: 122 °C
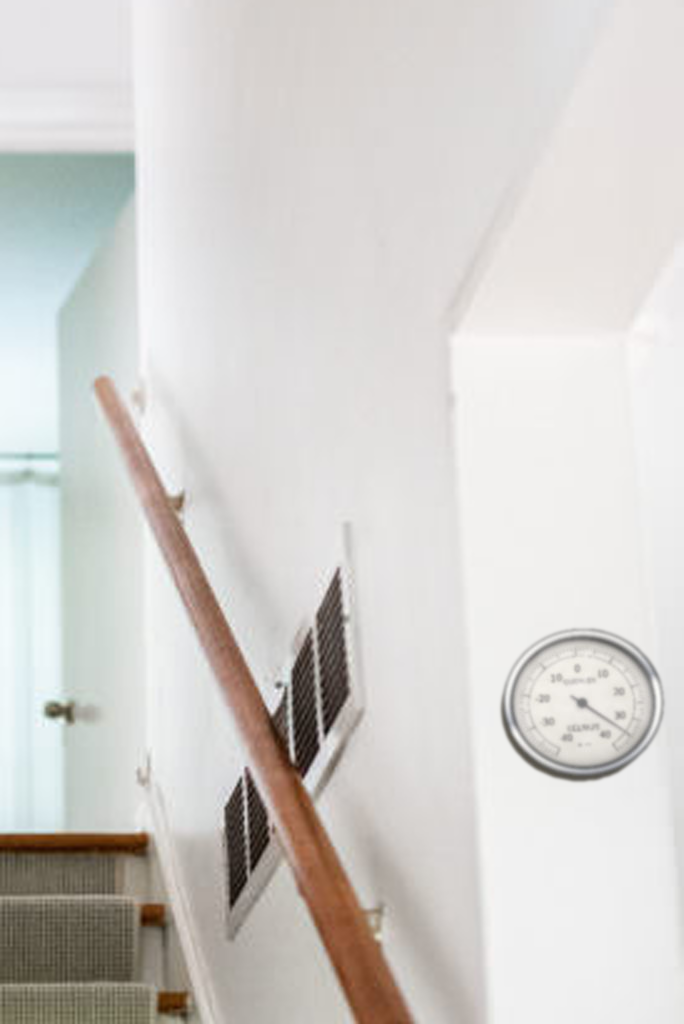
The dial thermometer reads 35 °C
